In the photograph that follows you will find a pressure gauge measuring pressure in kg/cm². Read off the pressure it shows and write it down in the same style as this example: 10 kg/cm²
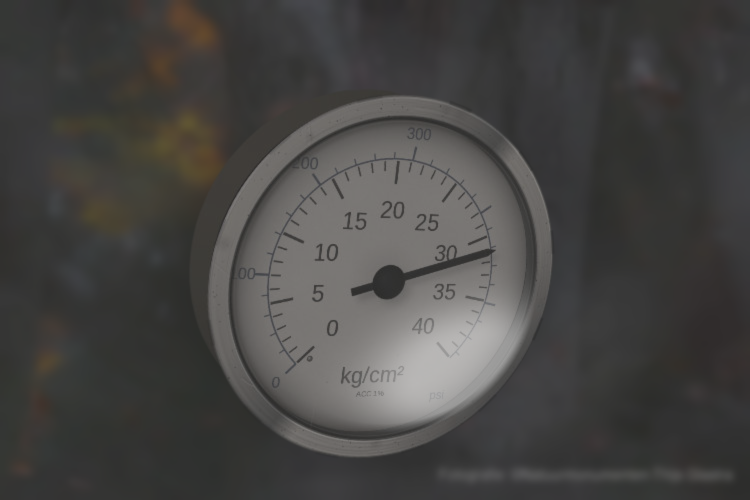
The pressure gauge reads 31 kg/cm²
